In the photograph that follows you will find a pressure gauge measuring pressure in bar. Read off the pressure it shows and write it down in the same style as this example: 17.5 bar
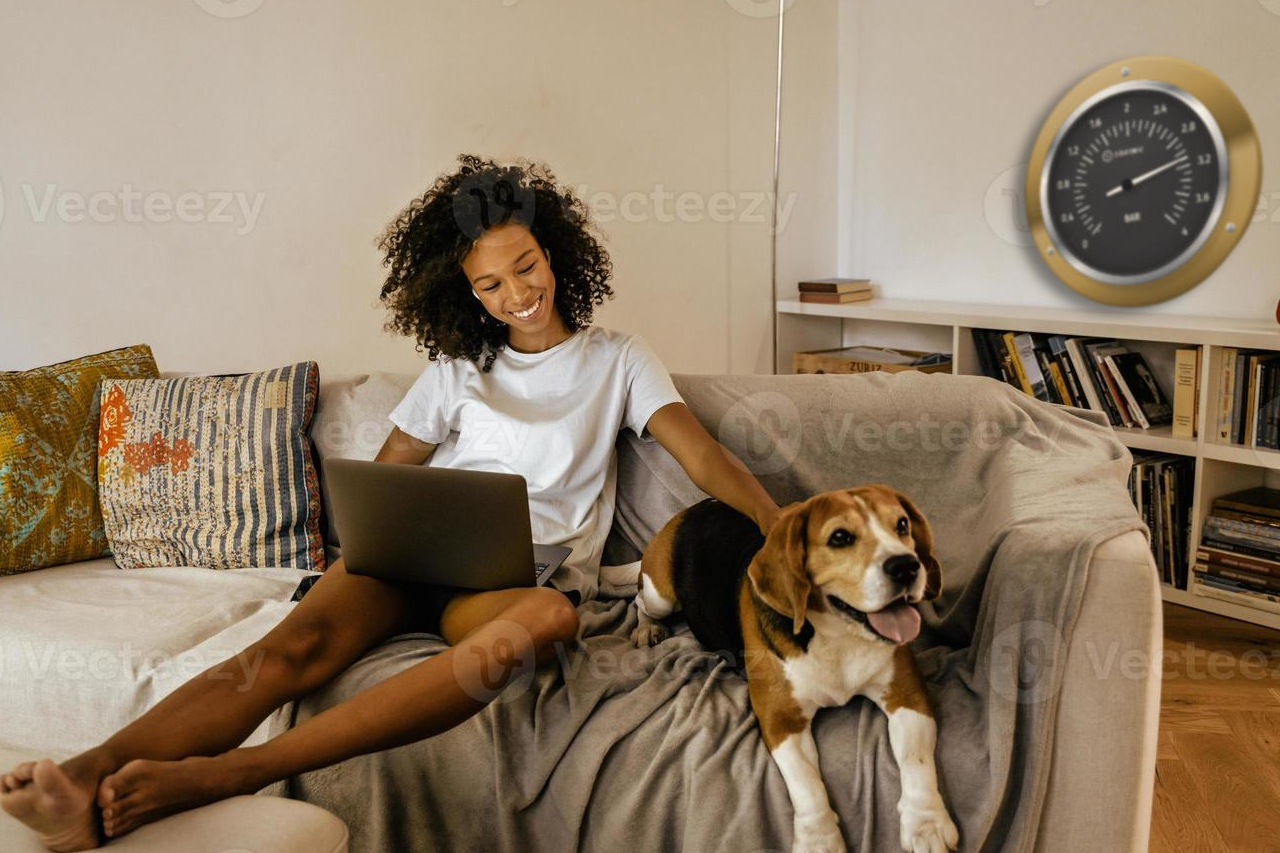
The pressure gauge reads 3.1 bar
